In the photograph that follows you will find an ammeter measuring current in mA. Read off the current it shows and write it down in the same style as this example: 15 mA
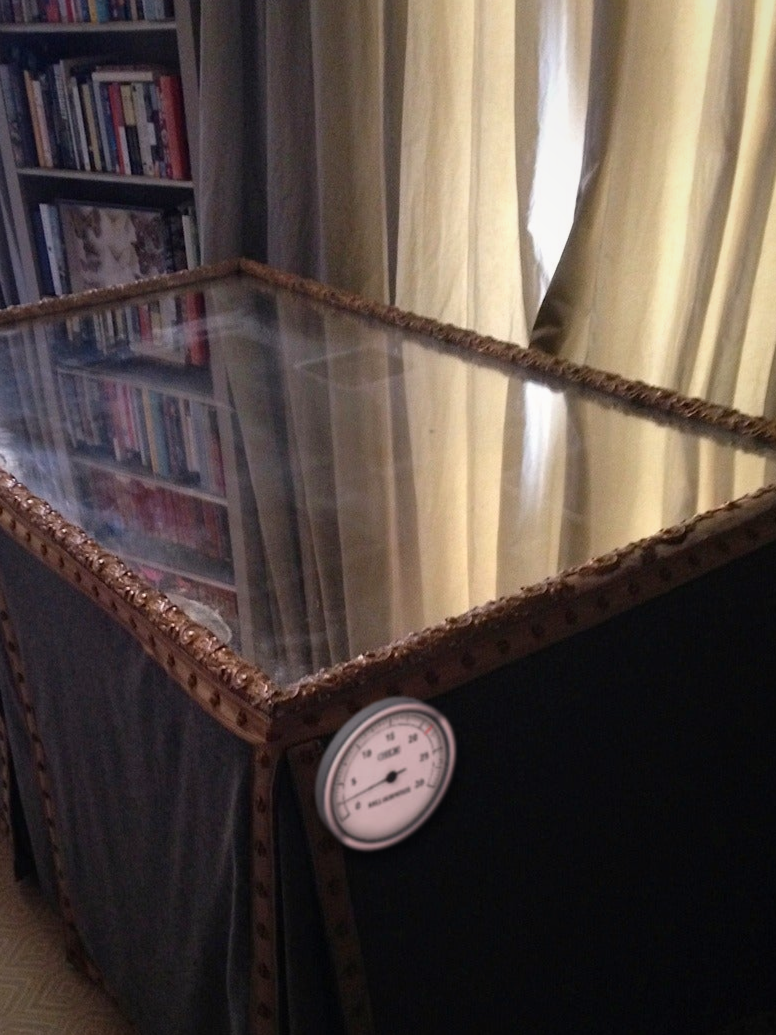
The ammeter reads 2.5 mA
